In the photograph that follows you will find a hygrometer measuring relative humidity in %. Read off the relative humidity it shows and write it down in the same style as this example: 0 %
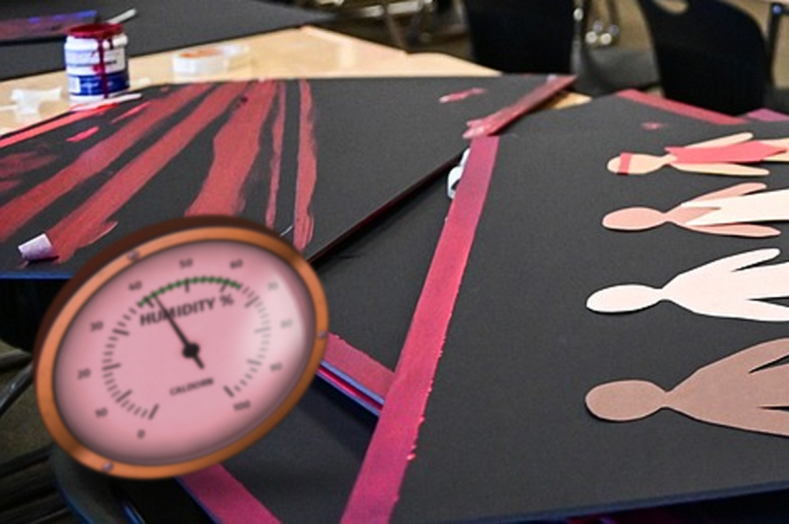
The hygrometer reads 42 %
